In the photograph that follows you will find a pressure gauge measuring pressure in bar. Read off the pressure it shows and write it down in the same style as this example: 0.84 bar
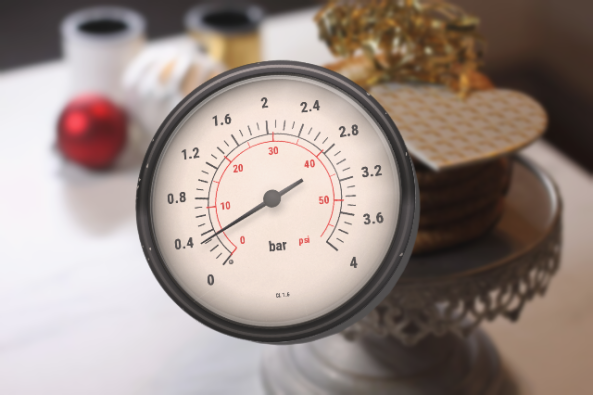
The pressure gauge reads 0.3 bar
